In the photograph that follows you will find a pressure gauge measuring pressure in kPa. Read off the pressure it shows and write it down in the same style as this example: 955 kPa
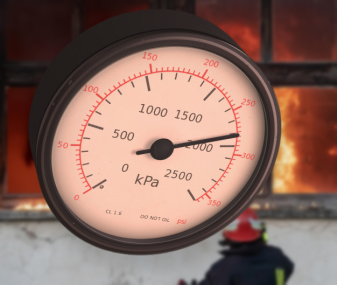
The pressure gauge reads 1900 kPa
